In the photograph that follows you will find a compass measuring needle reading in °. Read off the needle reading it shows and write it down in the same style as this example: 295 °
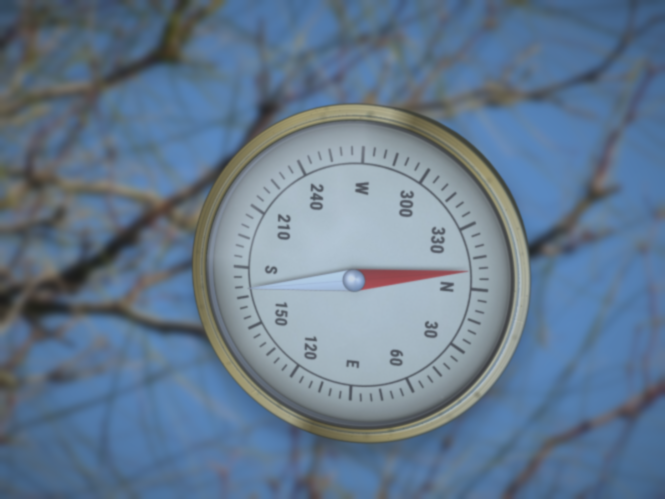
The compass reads 350 °
